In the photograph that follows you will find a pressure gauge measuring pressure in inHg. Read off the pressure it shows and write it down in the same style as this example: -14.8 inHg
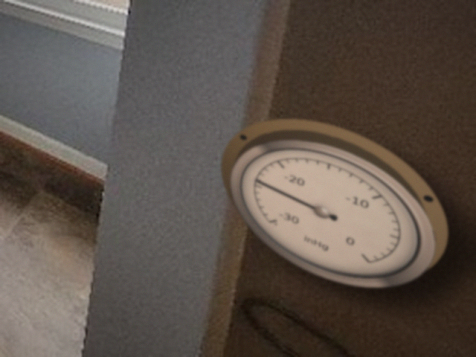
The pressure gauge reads -24 inHg
